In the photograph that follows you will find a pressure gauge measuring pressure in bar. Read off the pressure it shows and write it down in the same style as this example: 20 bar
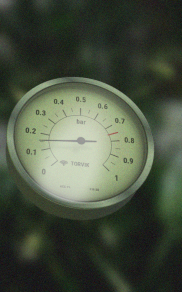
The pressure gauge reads 0.15 bar
